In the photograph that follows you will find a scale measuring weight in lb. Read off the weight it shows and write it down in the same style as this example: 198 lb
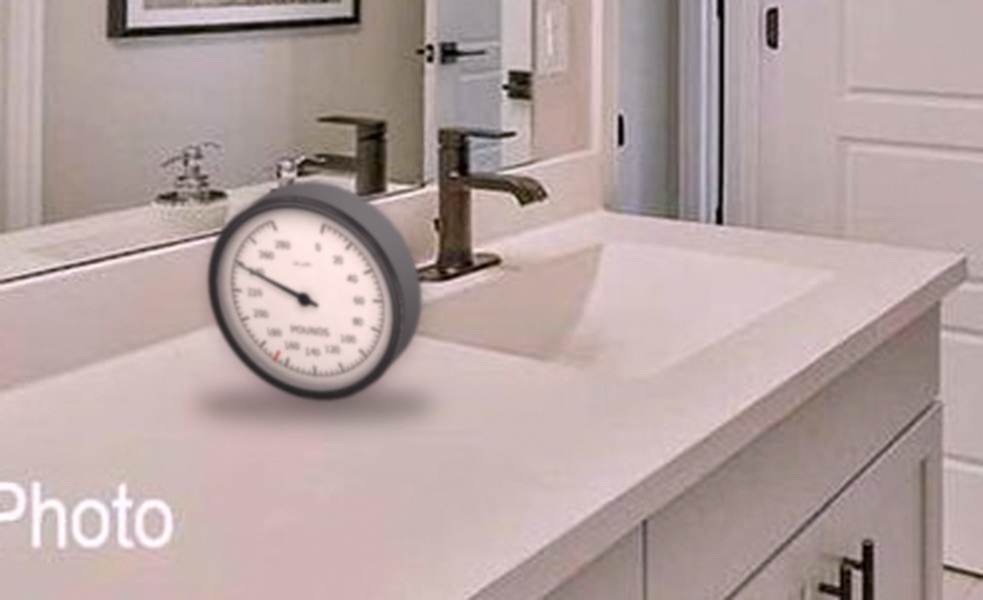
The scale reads 240 lb
